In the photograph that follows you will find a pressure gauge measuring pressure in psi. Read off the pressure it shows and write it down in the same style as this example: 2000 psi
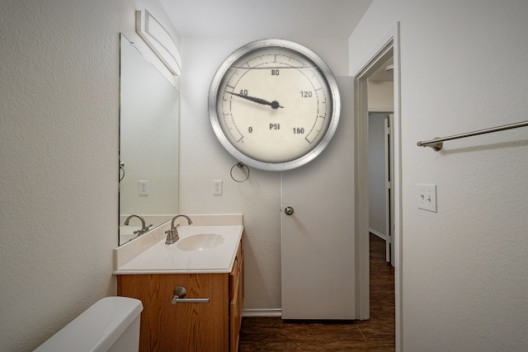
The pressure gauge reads 35 psi
